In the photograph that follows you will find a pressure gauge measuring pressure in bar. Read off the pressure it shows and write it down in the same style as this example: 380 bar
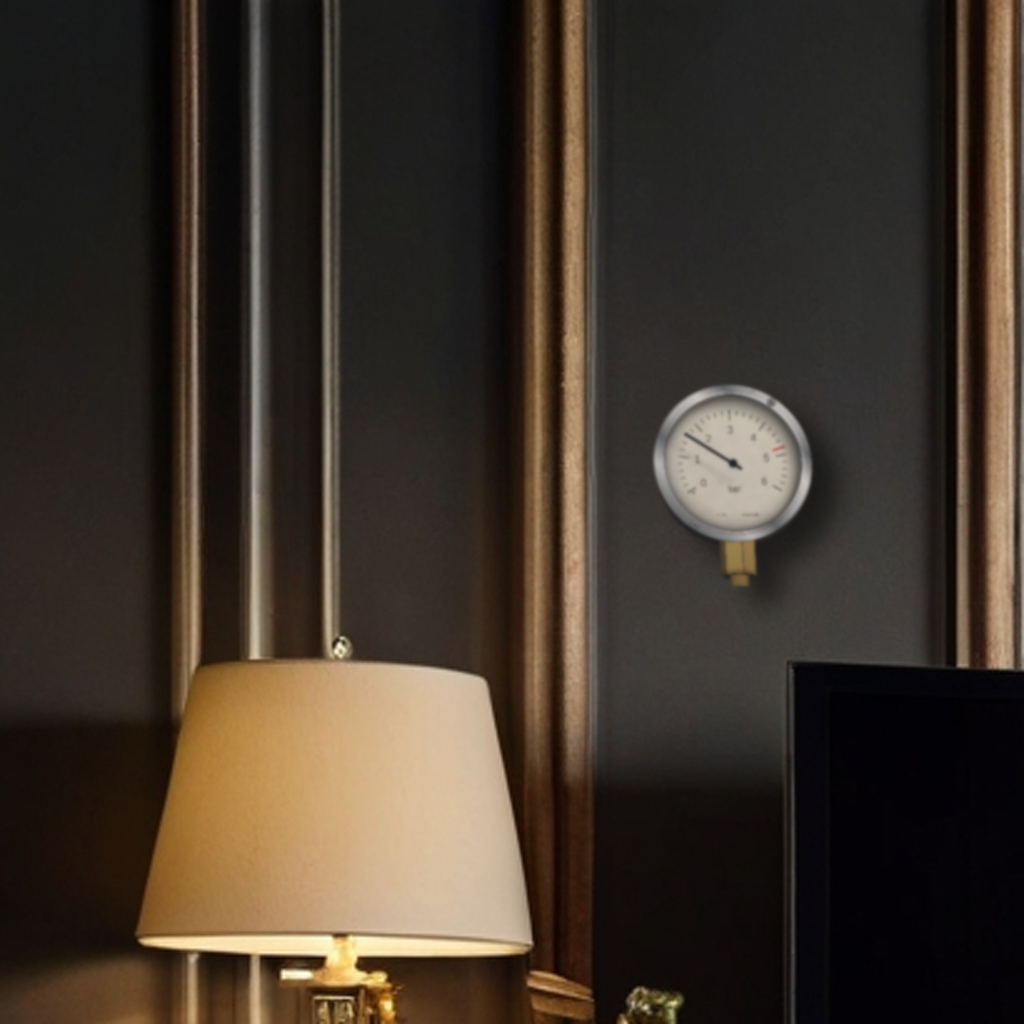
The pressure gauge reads 1.6 bar
